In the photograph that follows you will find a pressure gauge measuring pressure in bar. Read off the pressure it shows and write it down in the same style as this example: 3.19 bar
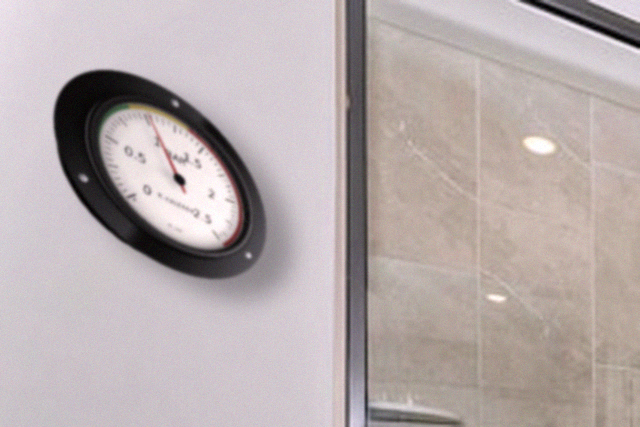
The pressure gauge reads 1 bar
